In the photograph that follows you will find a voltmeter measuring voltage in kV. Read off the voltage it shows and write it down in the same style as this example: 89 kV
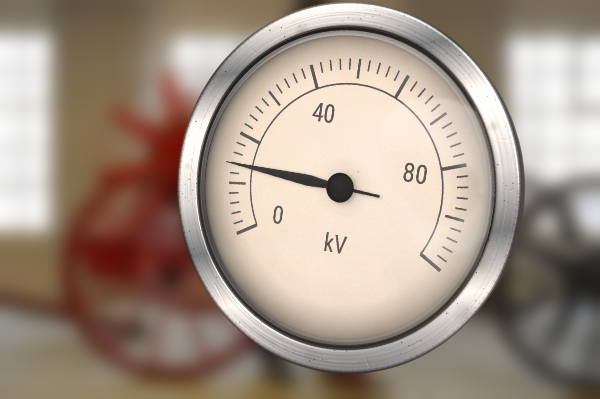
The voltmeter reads 14 kV
